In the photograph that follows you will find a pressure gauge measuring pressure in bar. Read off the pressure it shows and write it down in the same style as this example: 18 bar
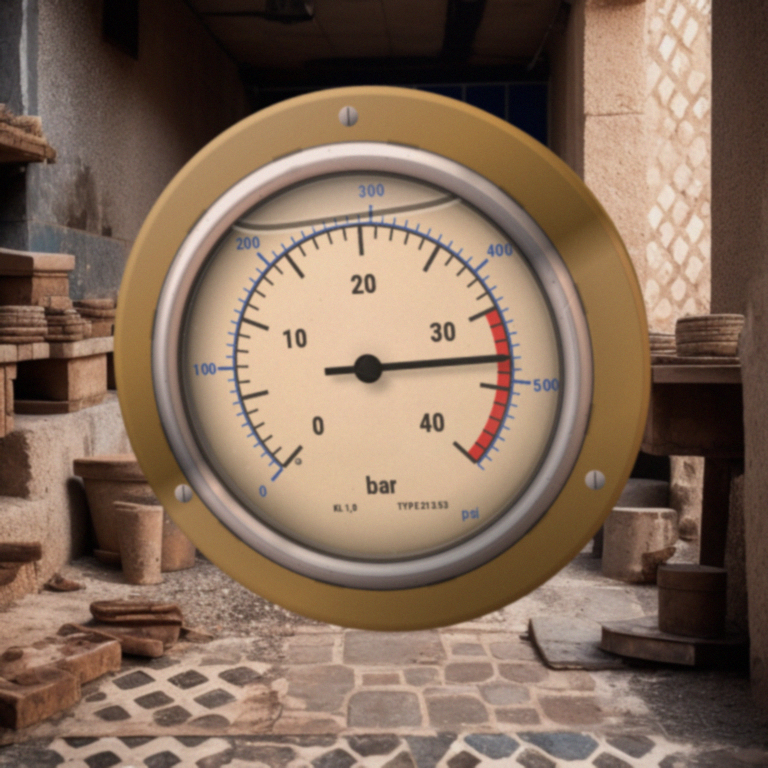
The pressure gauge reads 33 bar
